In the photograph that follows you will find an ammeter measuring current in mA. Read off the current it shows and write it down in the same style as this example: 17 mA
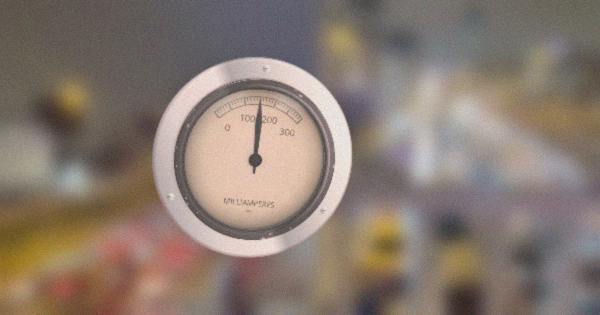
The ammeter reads 150 mA
